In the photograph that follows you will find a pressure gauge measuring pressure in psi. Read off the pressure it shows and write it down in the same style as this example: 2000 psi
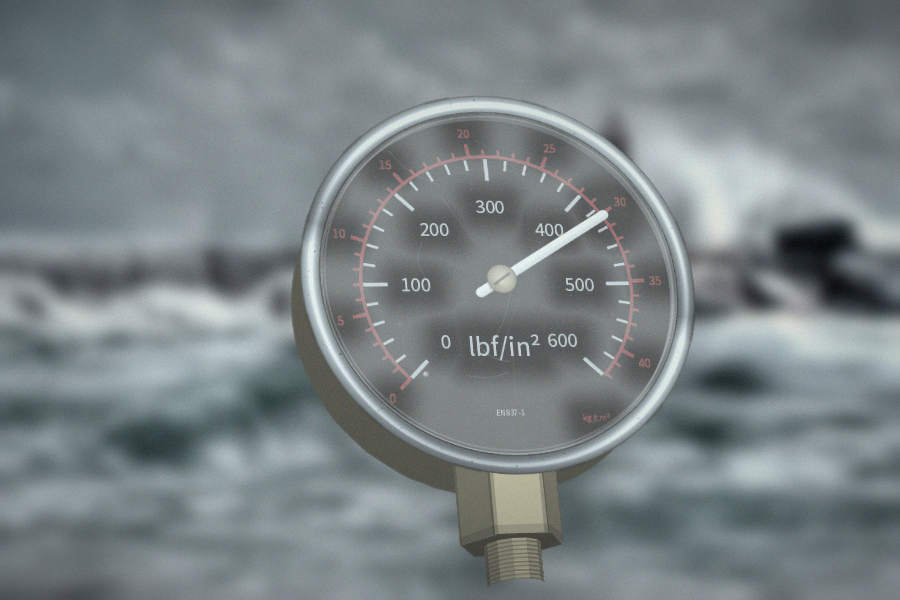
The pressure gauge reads 430 psi
